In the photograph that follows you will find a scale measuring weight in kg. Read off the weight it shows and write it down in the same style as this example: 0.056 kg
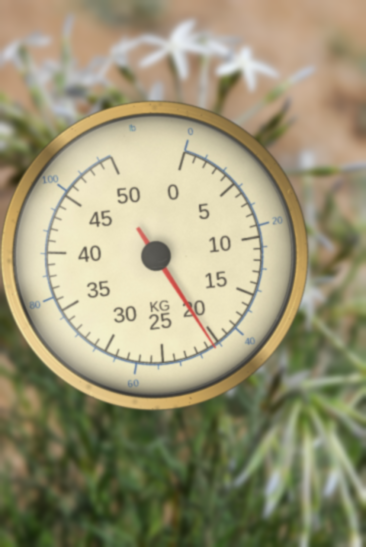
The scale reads 20.5 kg
